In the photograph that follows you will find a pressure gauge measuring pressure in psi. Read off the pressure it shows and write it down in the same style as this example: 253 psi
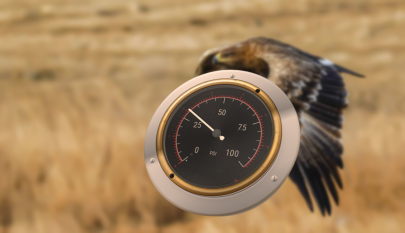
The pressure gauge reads 30 psi
